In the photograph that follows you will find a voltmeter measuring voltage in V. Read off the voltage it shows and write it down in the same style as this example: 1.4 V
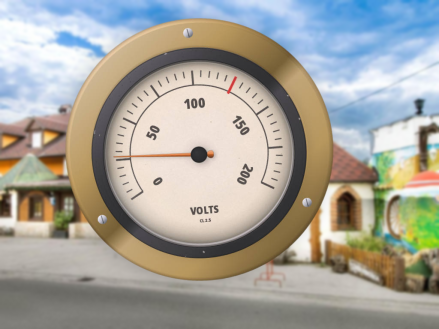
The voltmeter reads 27.5 V
